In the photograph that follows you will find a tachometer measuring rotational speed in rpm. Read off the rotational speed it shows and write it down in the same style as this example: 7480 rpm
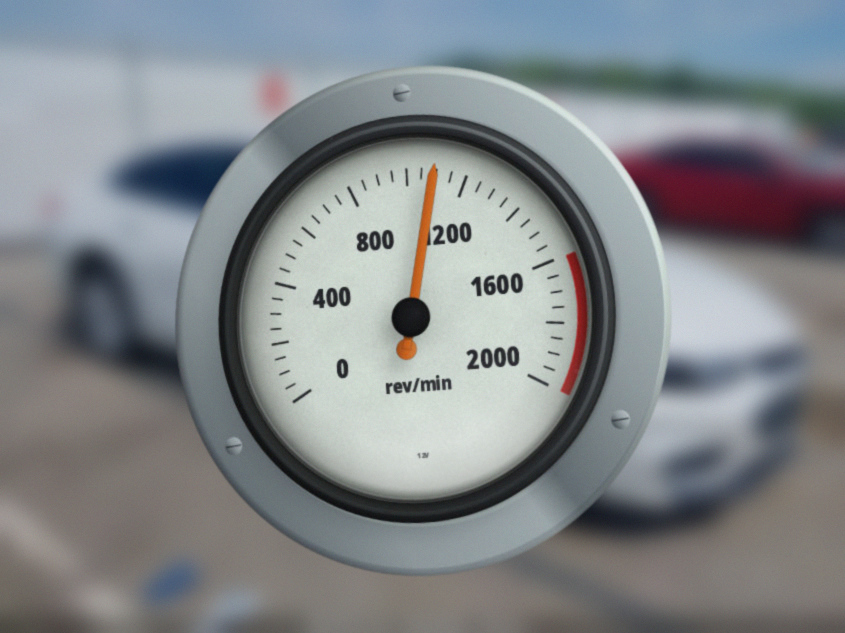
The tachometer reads 1100 rpm
